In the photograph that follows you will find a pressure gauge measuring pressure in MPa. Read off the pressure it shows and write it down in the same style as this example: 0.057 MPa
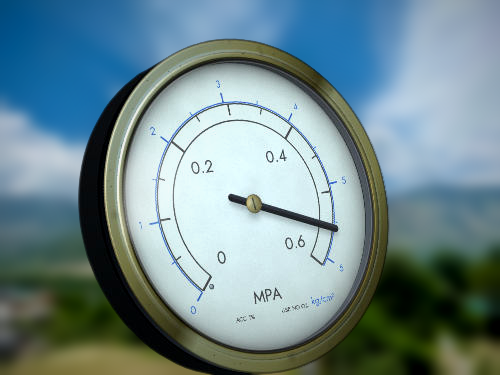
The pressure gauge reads 0.55 MPa
